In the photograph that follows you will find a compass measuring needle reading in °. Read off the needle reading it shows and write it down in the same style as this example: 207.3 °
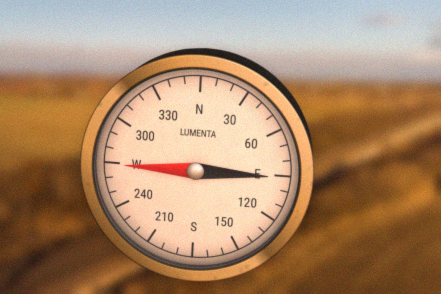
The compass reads 270 °
